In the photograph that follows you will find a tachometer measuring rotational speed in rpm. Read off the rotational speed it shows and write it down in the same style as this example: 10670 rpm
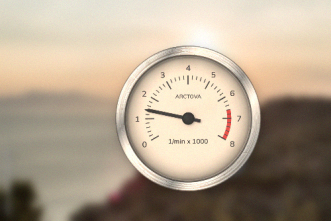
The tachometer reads 1400 rpm
